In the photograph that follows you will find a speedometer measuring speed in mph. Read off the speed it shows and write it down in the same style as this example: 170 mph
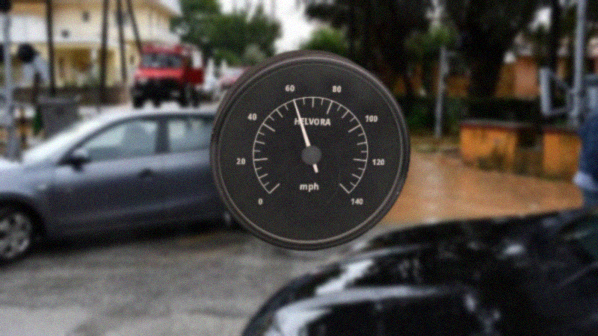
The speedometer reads 60 mph
